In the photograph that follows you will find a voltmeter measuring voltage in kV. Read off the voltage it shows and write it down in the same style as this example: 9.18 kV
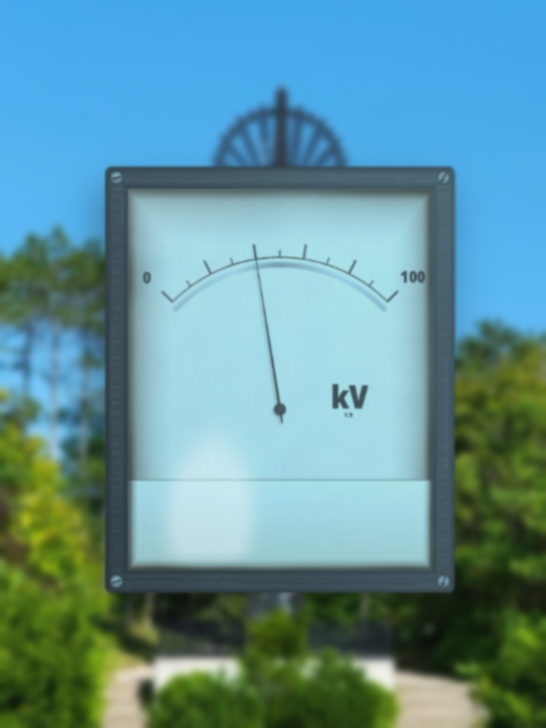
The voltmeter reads 40 kV
